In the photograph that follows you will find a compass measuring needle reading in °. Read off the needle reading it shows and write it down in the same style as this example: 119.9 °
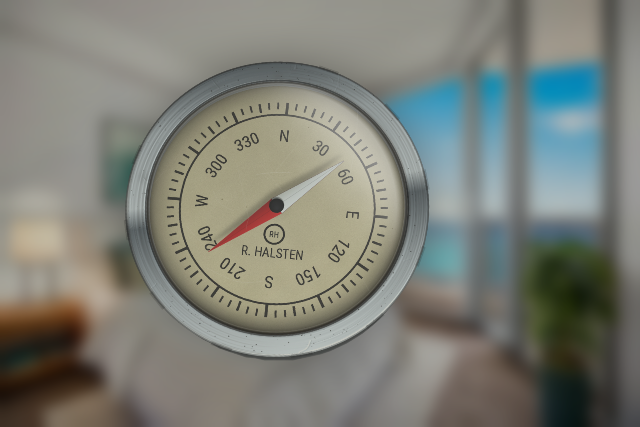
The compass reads 230 °
